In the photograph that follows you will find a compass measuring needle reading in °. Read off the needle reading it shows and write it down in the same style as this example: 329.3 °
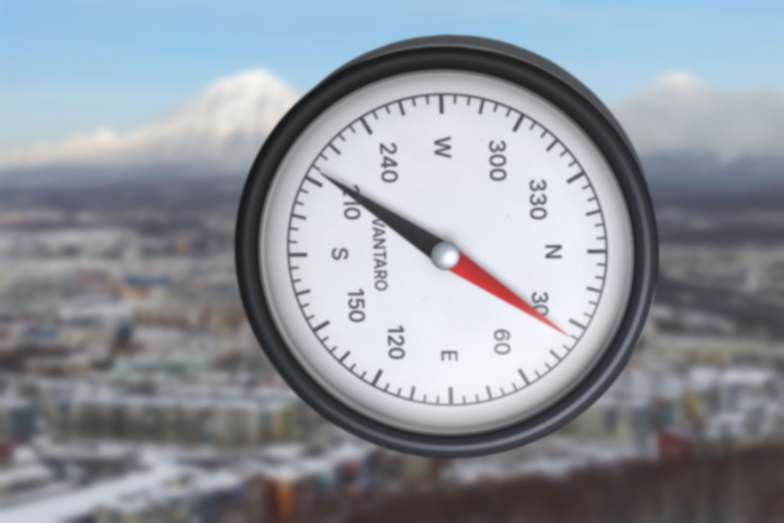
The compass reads 35 °
